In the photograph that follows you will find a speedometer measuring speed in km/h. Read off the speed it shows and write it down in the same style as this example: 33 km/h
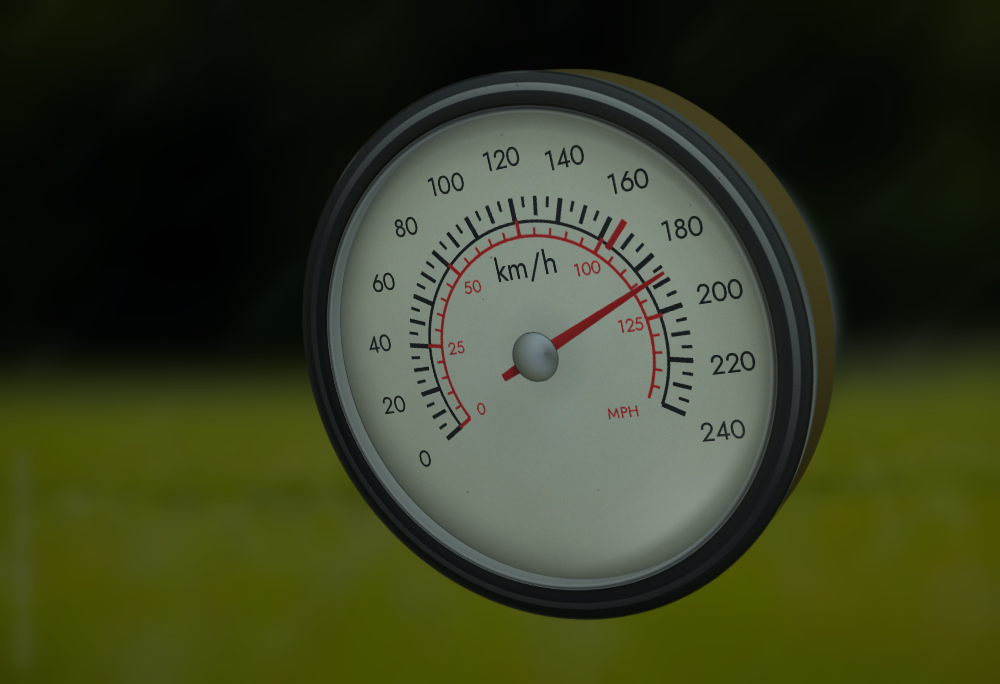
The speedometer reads 187.5 km/h
